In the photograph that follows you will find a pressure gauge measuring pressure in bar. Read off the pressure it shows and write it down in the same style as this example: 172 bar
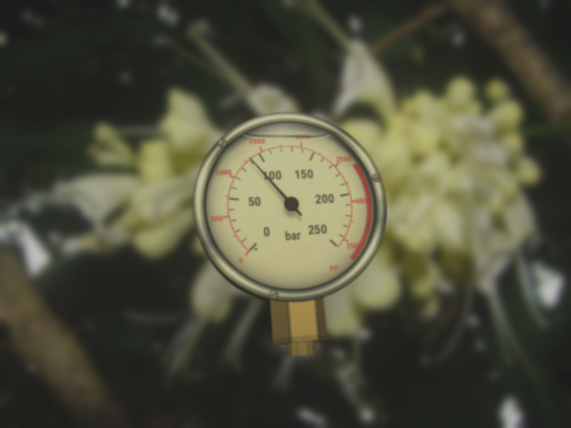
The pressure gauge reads 90 bar
